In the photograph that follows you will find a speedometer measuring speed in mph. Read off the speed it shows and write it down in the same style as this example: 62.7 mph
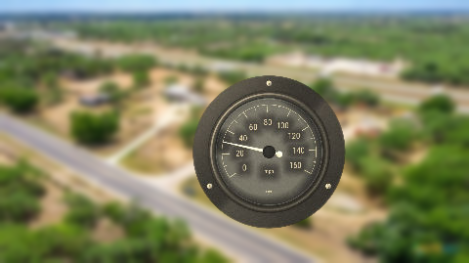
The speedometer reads 30 mph
